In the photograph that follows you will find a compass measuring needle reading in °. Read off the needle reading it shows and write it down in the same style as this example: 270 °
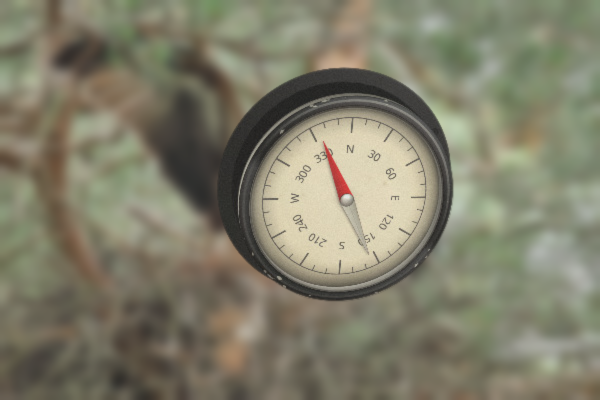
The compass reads 335 °
